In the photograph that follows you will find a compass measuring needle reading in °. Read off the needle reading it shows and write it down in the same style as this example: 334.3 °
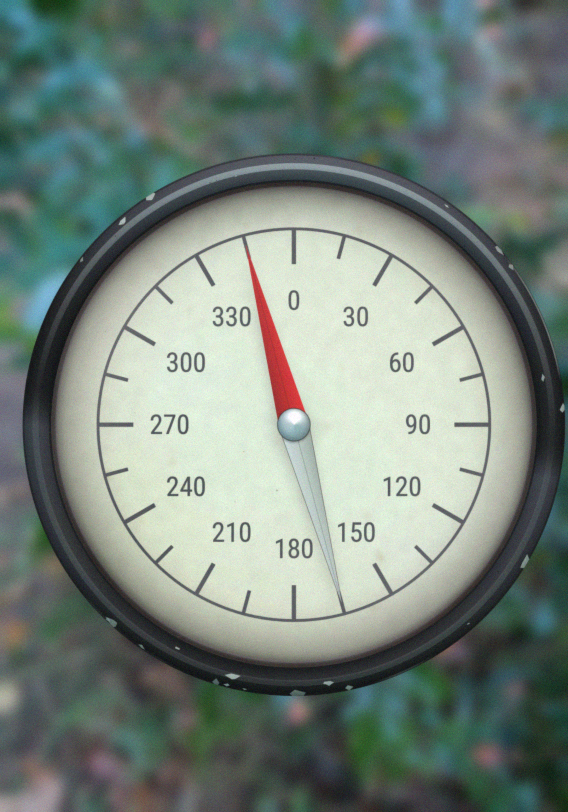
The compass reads 345 °
